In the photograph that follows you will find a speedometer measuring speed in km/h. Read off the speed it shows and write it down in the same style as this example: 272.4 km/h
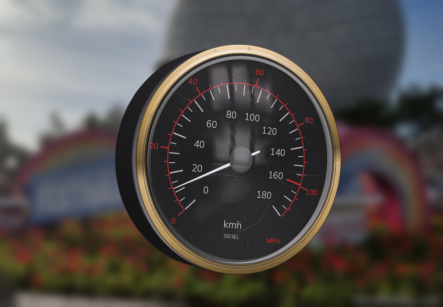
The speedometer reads 12.5 km/h
